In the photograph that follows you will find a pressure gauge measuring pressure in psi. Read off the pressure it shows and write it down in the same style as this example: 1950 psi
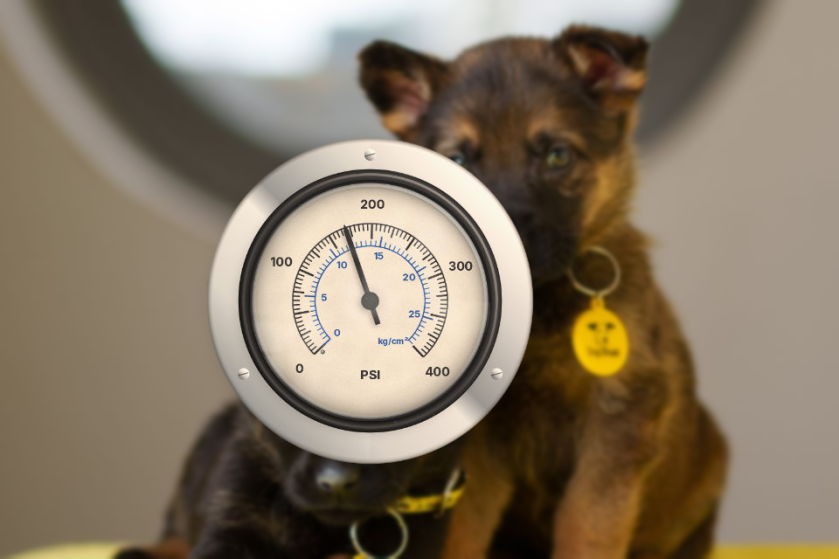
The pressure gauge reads 170 psi
